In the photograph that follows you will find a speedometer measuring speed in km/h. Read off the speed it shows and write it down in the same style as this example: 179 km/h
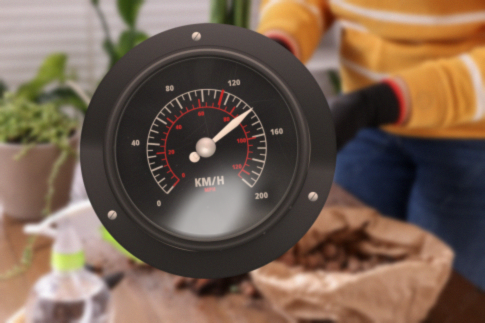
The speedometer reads 140 km/h
